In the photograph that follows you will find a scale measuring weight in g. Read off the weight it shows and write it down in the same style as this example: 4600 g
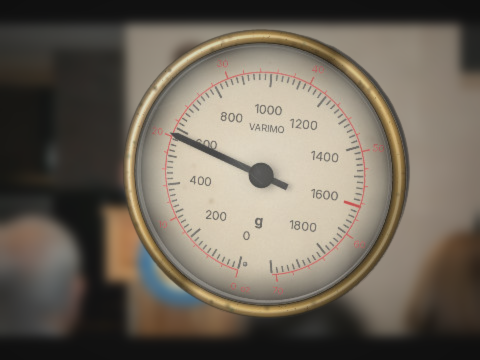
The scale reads 580 g
